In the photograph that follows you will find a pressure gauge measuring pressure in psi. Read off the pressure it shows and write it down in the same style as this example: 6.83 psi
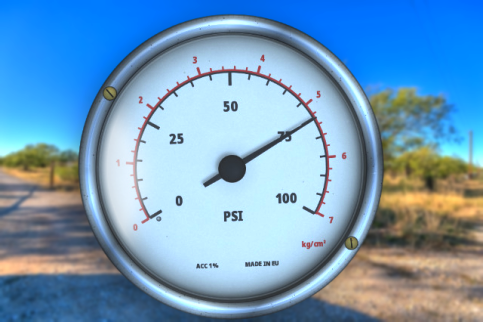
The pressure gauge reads 75 psi
